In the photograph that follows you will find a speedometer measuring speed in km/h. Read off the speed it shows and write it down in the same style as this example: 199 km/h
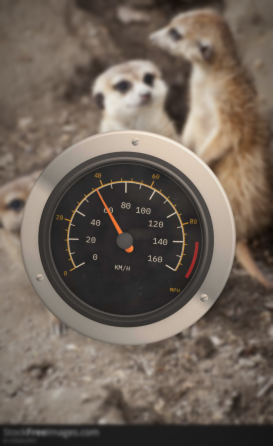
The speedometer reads 60 km/h
